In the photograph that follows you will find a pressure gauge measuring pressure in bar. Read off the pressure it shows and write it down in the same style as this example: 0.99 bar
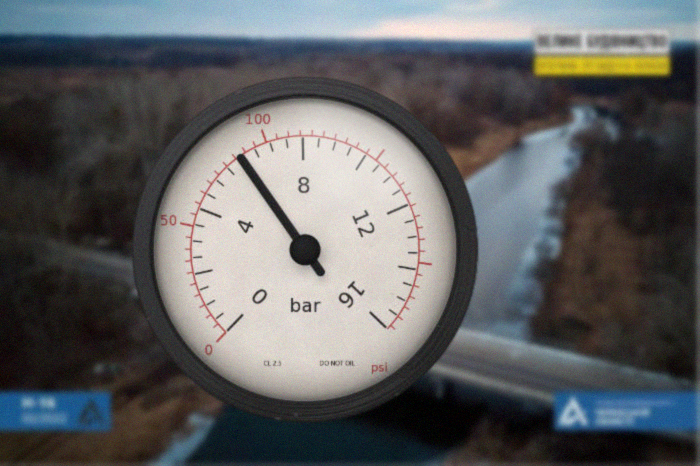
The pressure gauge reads 6 bar
